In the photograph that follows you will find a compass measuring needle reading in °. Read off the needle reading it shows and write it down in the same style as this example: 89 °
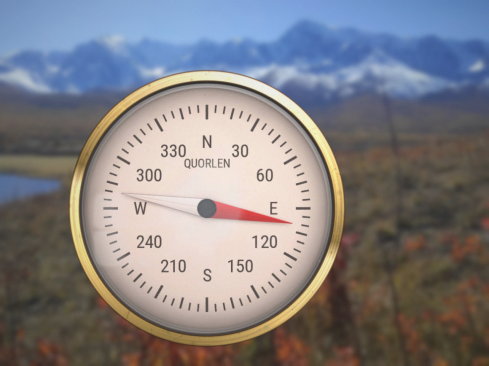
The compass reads 100 °
